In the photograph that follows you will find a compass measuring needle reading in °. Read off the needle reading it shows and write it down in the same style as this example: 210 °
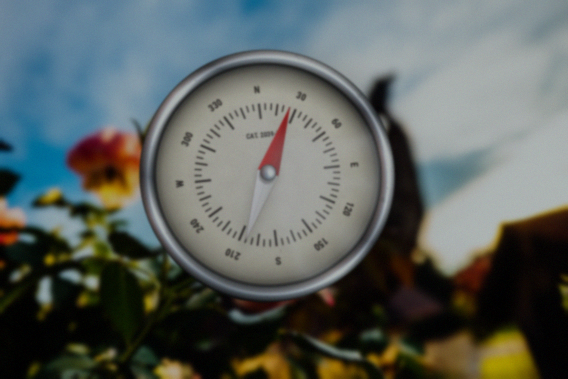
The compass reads 25 °
